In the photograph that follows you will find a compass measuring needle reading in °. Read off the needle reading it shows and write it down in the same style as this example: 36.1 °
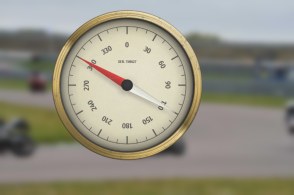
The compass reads 300 °
